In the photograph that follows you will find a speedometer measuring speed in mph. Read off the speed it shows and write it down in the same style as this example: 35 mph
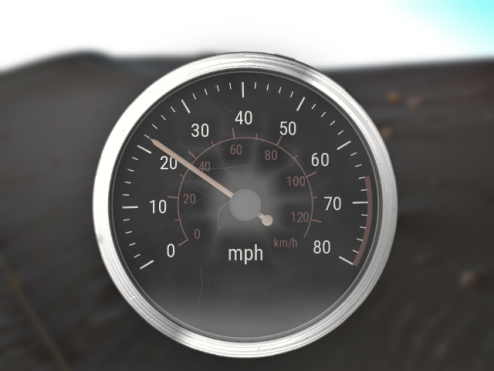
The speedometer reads 22 mph
